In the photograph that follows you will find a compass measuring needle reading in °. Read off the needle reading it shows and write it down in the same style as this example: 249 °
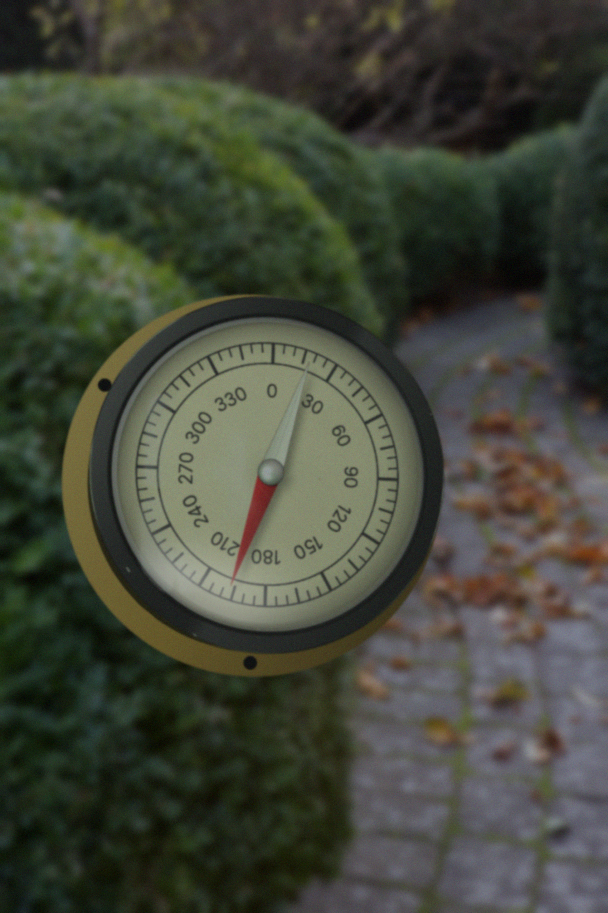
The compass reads 197.5 °
